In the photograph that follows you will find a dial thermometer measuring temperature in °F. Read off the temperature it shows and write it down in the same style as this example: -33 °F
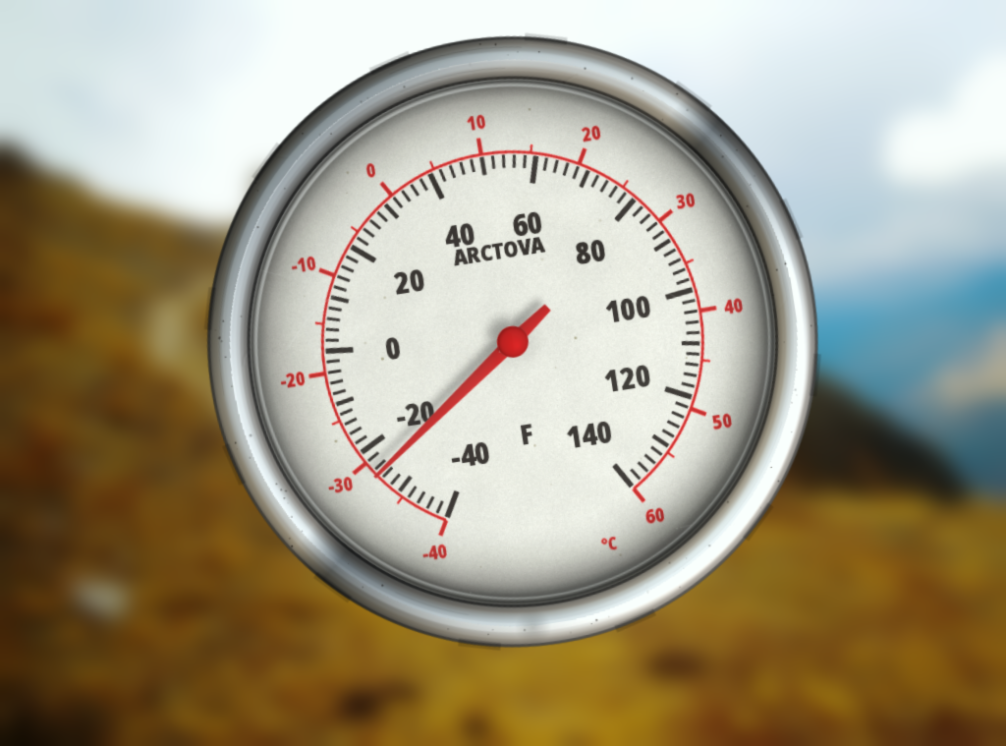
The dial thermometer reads -25 °F
